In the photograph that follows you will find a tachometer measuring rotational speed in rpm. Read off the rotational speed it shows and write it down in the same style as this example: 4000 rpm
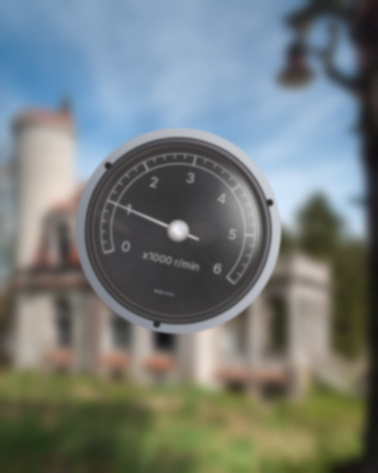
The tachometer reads 1000 rpm
